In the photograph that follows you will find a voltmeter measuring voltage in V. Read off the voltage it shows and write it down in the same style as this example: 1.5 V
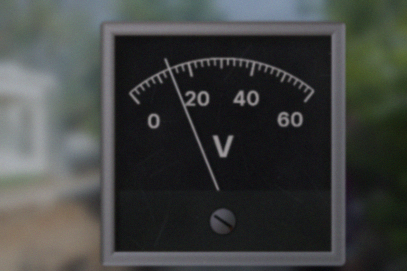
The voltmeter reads 14 V
